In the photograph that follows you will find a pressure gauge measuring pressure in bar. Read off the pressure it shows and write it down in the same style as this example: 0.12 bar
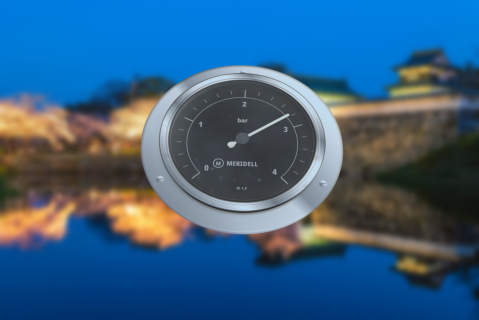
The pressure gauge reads 2.8 bar
